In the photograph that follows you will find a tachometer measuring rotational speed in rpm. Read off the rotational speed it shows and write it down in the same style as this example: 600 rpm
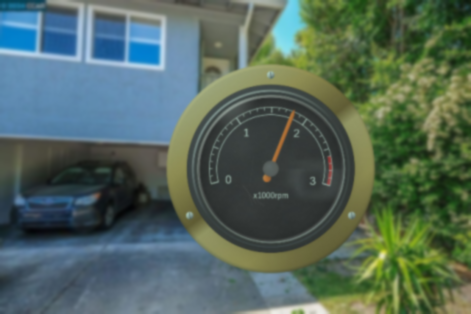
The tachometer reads 1800 rpm
